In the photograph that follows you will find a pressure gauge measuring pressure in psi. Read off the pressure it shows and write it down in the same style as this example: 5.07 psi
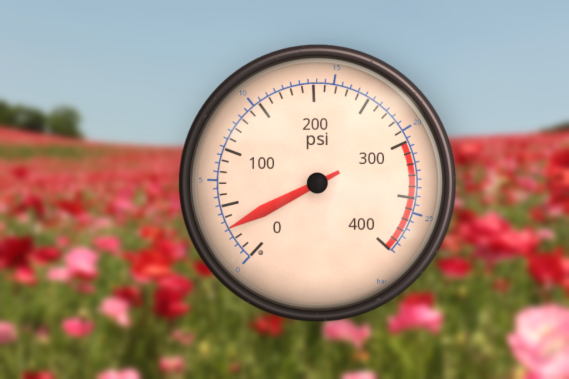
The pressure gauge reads 30 psi
